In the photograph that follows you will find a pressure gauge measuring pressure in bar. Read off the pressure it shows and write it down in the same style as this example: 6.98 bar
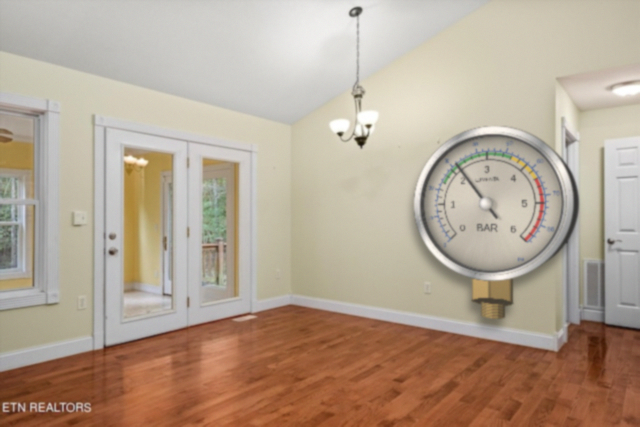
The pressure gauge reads 2.2 bar
